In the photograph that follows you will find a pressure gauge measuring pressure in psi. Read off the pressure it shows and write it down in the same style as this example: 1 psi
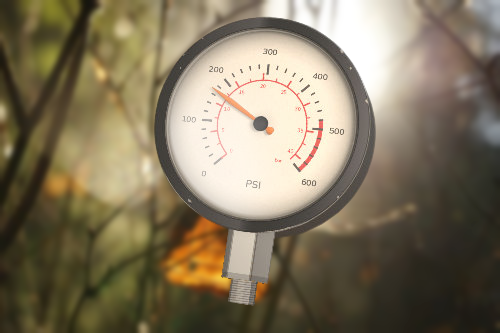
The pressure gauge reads 170 psi
